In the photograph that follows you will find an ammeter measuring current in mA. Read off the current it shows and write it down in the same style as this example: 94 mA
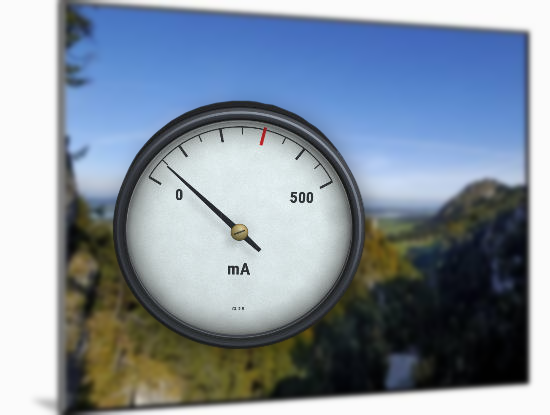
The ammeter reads 50 mA
